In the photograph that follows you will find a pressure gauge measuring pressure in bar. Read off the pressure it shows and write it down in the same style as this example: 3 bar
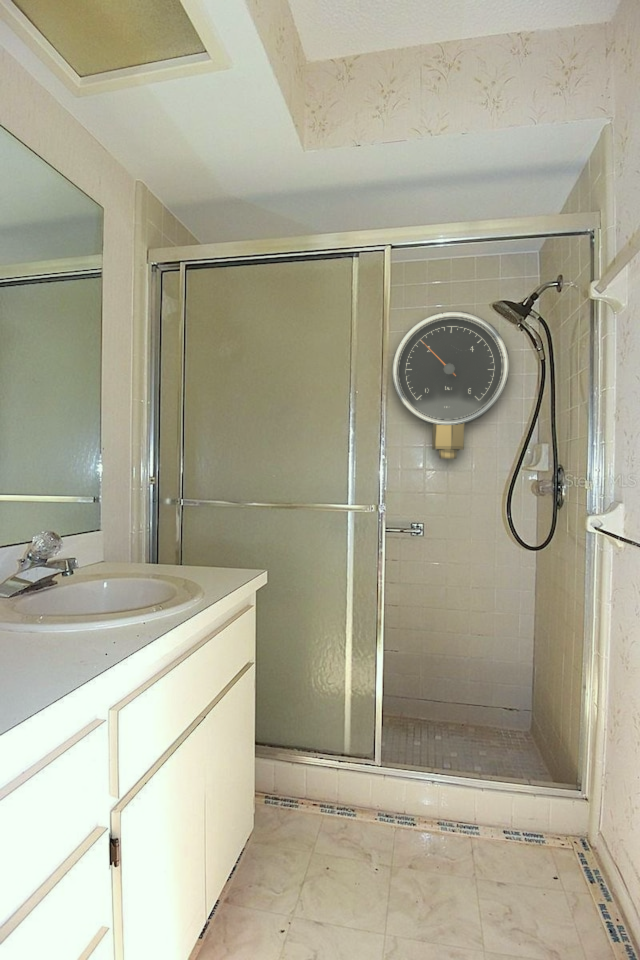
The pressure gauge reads 2 bar
